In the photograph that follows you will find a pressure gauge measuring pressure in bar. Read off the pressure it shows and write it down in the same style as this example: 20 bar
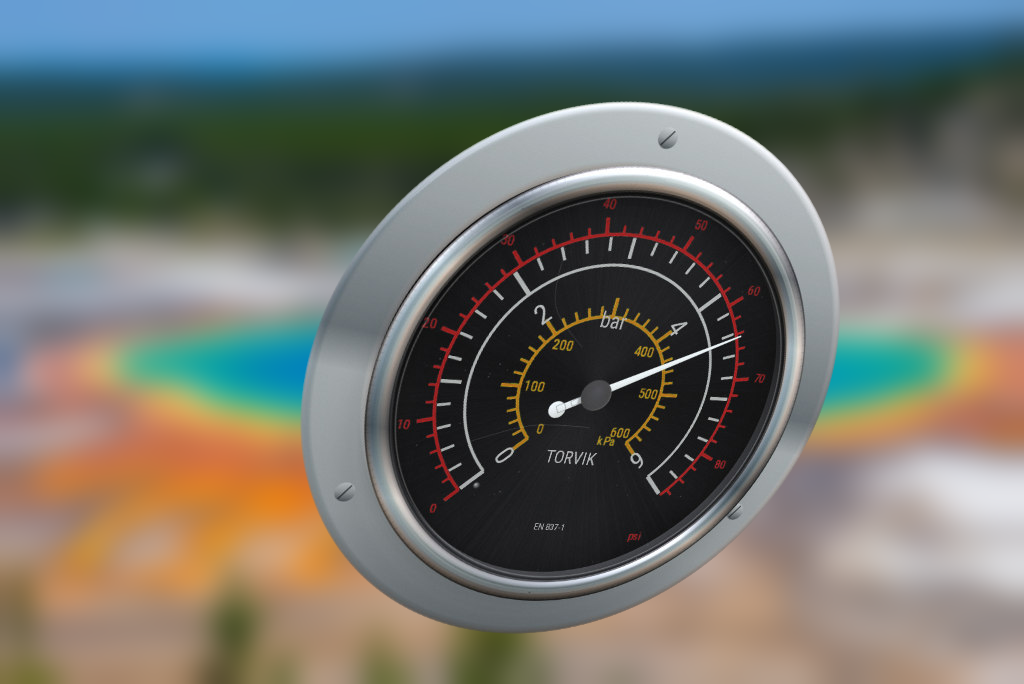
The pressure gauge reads 4.4 bar
